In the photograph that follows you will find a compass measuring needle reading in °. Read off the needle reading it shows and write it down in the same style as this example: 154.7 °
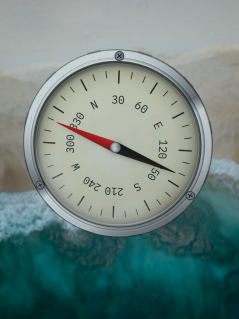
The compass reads 320 °
